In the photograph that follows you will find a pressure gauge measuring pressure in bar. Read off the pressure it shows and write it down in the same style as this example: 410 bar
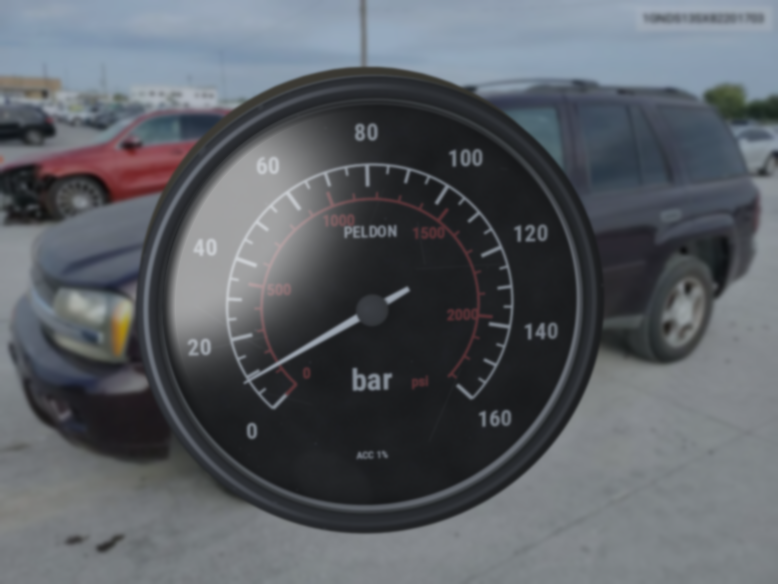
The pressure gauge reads 10 bar
